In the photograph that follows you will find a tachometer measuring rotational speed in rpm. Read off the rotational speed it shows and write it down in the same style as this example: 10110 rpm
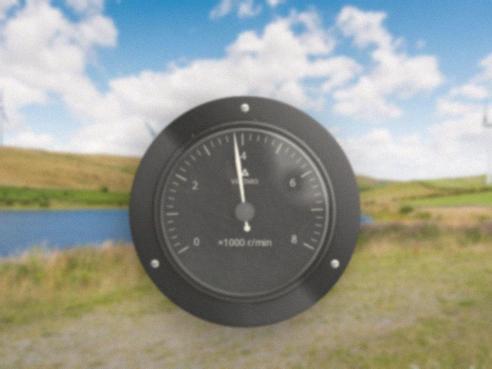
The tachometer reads 3800 rpm
